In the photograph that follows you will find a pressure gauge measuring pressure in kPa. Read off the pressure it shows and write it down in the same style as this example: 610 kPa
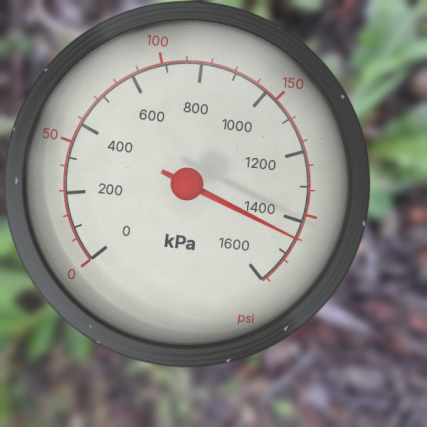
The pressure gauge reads 1450 kPa
